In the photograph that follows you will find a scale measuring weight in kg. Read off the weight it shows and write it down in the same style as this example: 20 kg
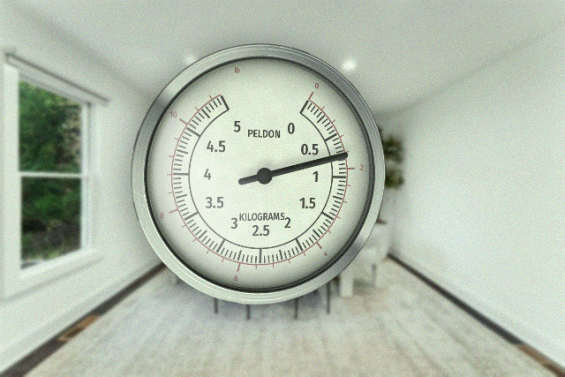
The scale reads 0.75 kg
